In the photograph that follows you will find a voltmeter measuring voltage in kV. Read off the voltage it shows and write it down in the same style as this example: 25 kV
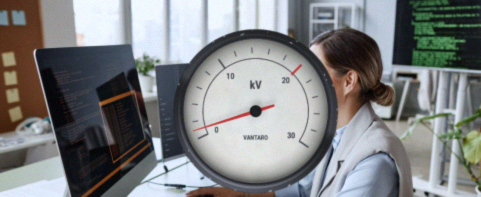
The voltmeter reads 1 kV
